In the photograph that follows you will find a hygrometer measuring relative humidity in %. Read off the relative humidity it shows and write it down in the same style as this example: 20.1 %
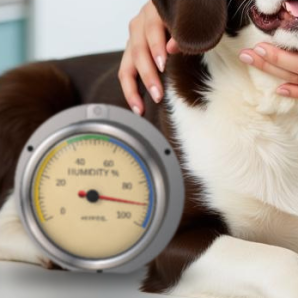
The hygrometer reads 90 %
